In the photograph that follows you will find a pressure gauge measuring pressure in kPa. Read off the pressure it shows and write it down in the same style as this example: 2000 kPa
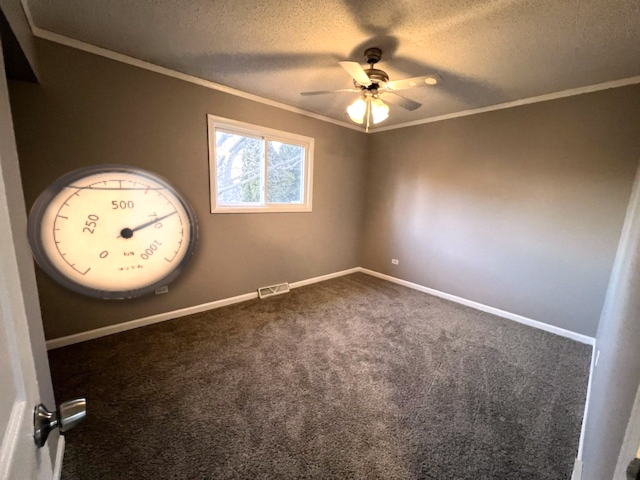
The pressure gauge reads 750 kPa
